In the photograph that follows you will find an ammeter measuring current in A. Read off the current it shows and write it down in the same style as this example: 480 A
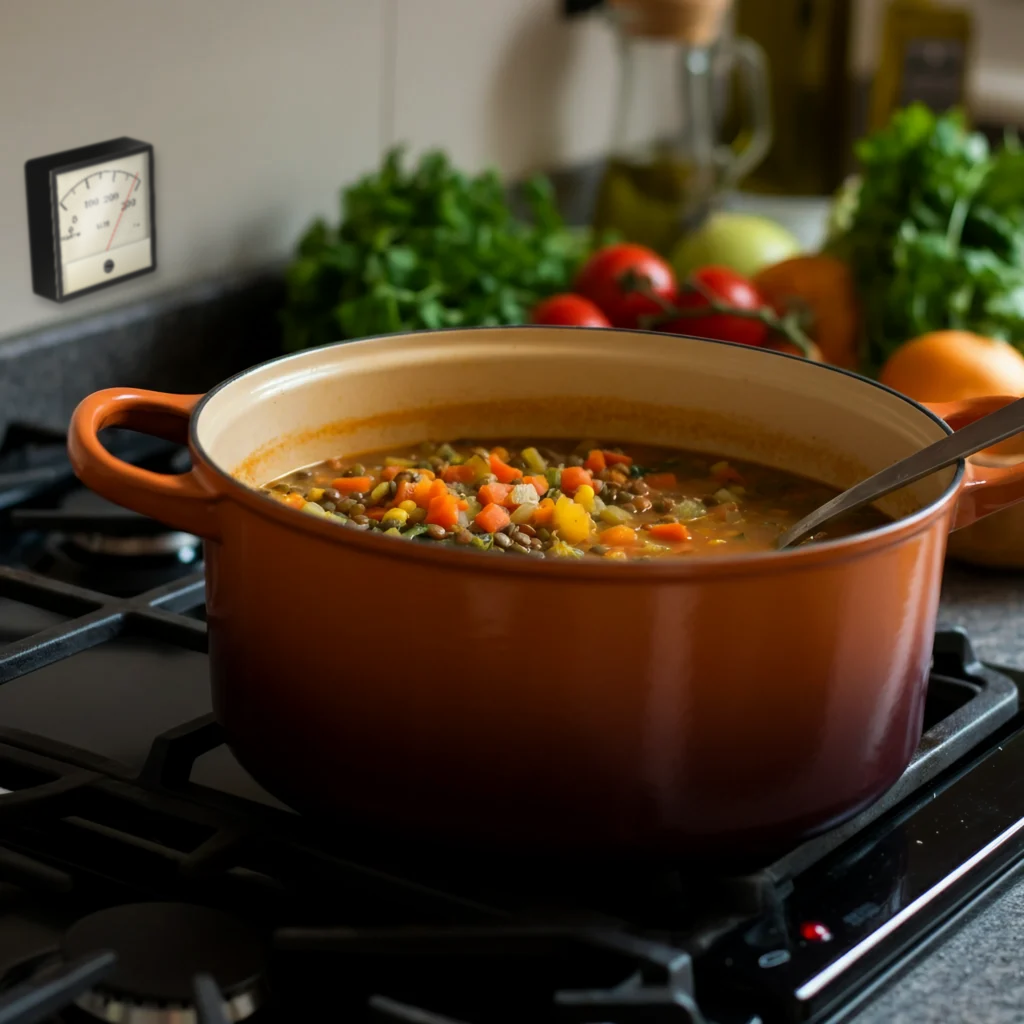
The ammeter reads 275 A
